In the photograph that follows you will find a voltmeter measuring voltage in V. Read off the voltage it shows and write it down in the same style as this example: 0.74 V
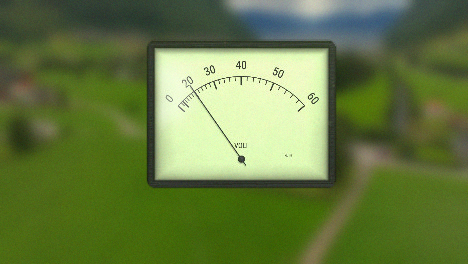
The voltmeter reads 20 V
